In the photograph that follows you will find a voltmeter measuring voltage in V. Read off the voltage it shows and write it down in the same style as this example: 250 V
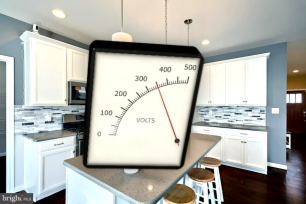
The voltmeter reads 350 V
